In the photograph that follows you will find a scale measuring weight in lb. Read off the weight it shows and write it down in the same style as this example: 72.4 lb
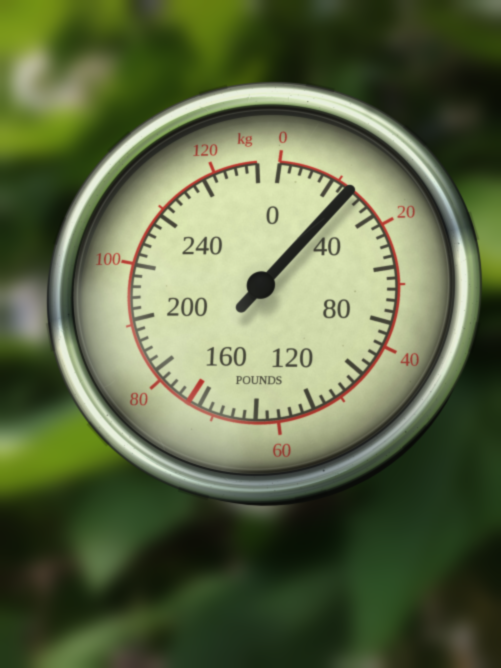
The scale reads 28 lb
